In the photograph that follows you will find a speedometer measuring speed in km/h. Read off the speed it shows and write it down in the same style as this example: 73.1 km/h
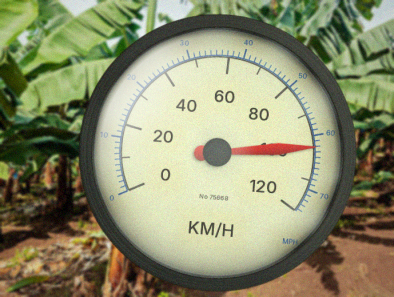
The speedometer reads 100 km/h
